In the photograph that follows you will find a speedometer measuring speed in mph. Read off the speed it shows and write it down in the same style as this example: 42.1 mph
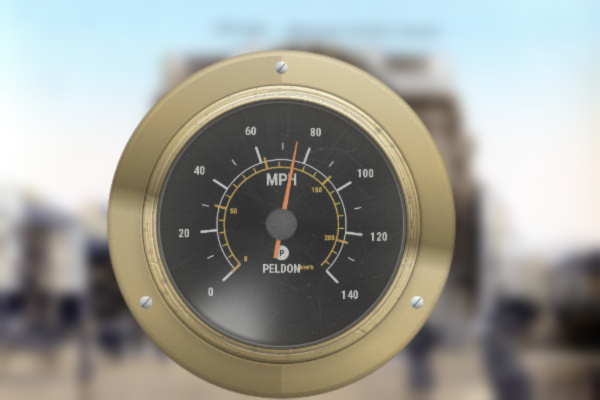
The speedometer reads 75 mph
